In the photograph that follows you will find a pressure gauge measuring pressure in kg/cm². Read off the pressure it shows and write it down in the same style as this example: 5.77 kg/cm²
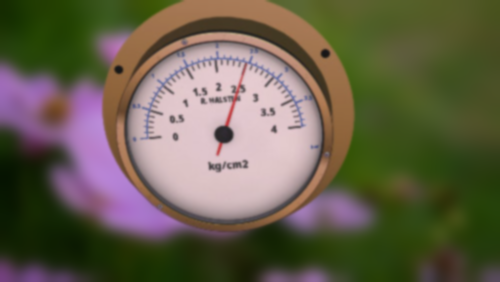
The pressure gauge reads 2.5 kg/cm²
